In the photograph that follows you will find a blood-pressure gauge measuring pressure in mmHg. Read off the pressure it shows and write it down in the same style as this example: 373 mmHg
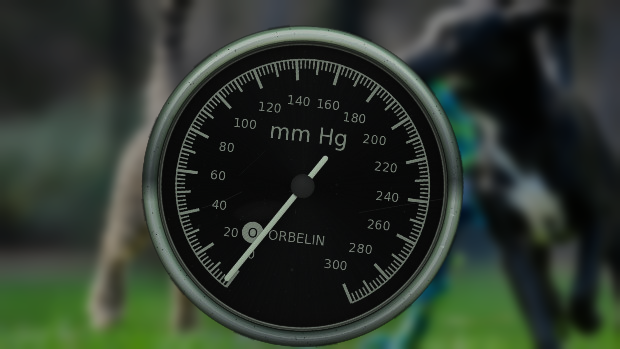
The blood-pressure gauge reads 2 mmHg
